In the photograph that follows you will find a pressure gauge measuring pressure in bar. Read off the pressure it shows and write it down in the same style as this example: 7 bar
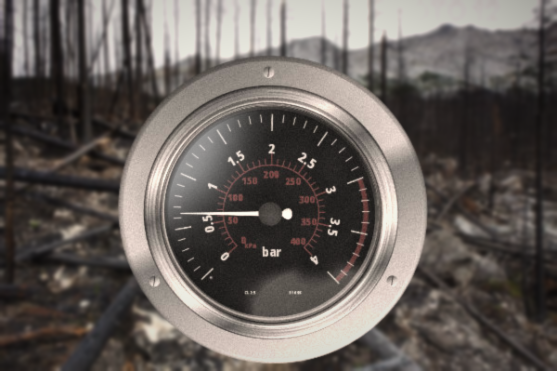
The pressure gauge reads 0.65 bar
